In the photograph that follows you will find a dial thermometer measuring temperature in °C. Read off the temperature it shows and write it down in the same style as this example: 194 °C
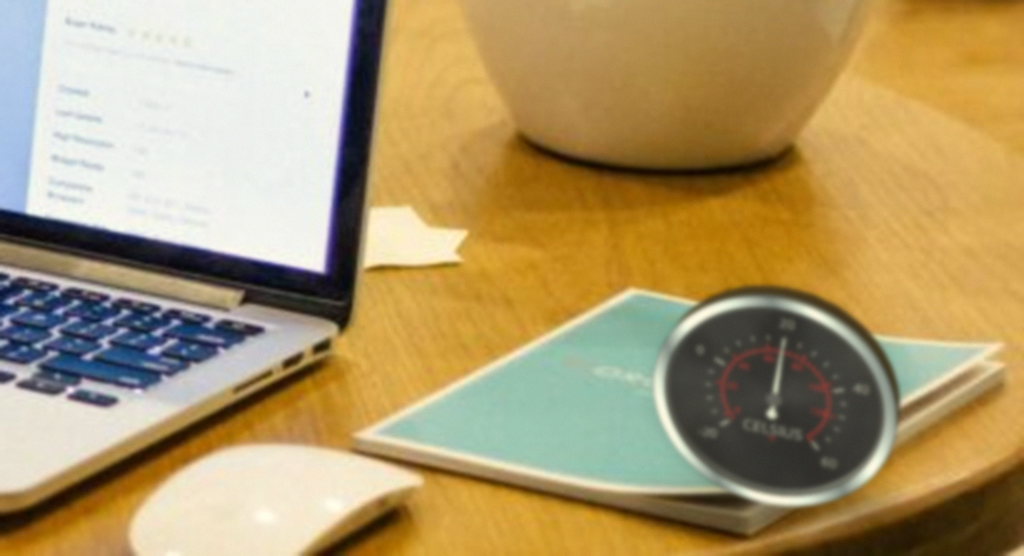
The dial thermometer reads 20 °C
